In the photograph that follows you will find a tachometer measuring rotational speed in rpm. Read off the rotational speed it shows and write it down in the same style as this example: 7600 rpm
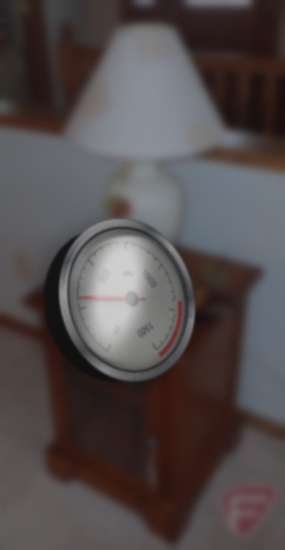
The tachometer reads 300 rpm
